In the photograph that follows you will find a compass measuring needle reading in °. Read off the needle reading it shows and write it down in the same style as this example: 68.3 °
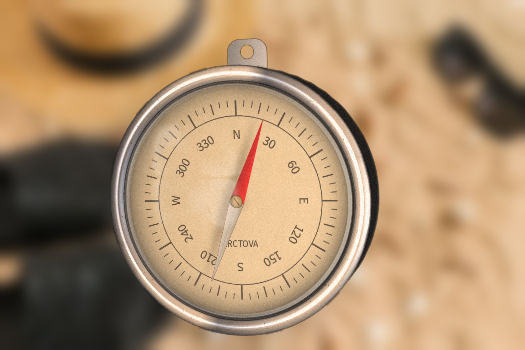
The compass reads 20 °
